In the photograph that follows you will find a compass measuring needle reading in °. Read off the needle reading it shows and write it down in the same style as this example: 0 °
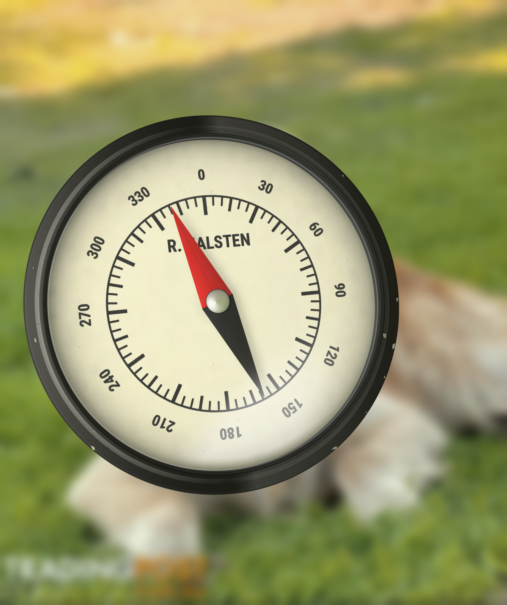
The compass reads 340 °
